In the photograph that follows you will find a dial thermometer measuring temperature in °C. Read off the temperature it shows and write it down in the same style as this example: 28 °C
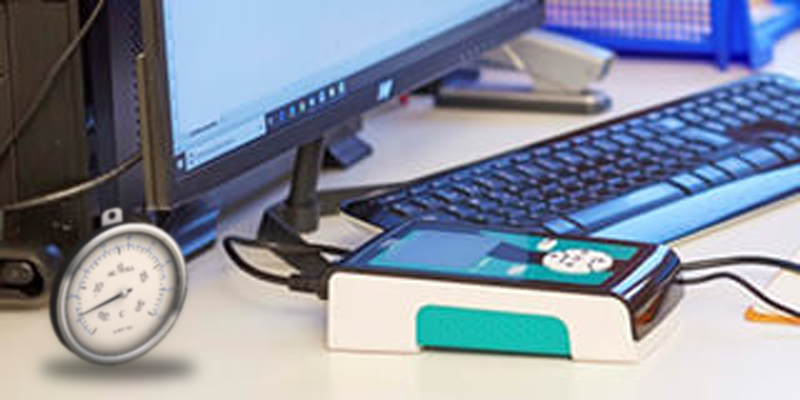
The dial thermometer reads -37.5 °C
